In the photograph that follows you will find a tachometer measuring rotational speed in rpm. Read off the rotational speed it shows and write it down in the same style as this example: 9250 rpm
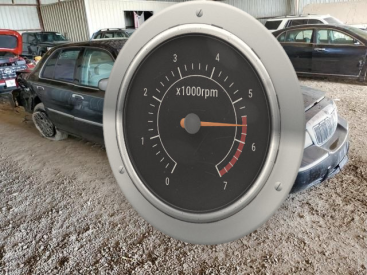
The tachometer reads 5600 rpm
